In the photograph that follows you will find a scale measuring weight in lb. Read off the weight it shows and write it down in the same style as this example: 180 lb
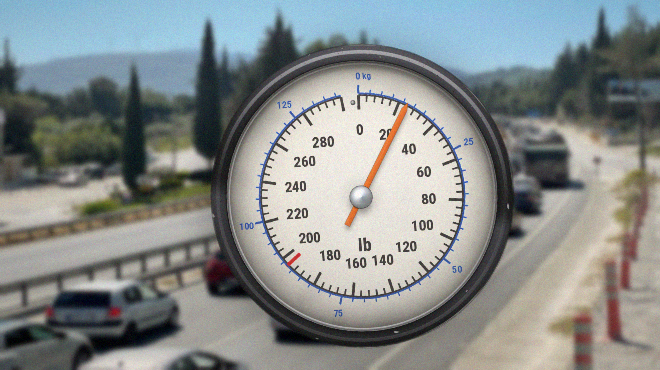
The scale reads 24 lb
